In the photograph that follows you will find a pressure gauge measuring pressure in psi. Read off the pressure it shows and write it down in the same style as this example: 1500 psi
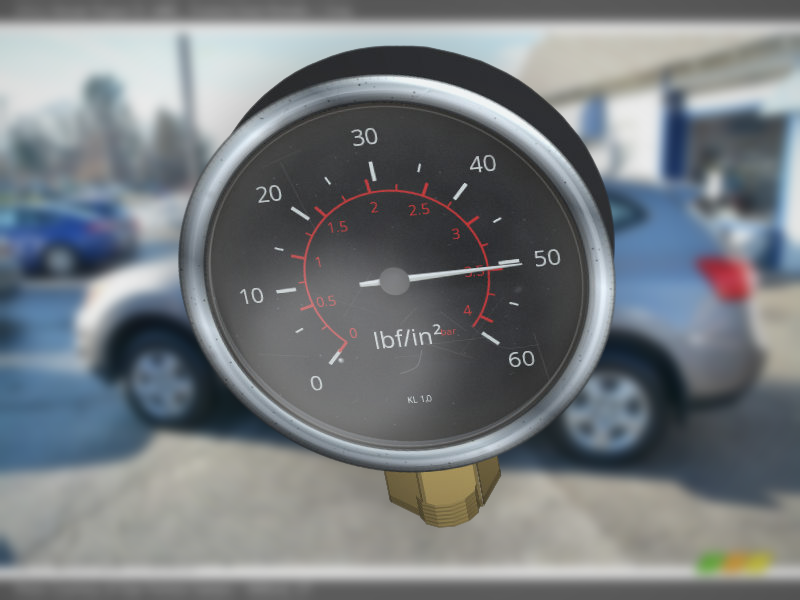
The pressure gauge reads 50 psi
